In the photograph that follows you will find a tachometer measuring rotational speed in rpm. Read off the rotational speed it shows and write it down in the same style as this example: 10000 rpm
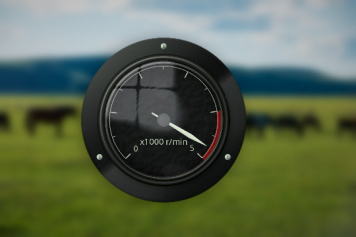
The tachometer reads 4750 rpm
